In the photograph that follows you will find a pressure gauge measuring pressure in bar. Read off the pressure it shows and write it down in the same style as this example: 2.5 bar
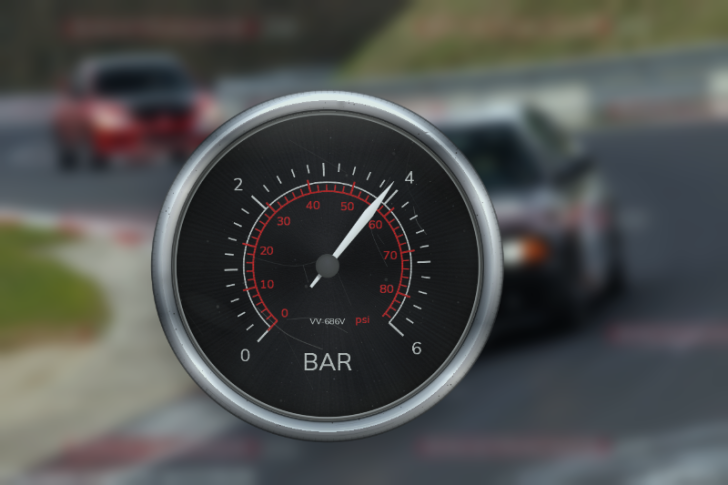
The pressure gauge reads 3.9 bar
